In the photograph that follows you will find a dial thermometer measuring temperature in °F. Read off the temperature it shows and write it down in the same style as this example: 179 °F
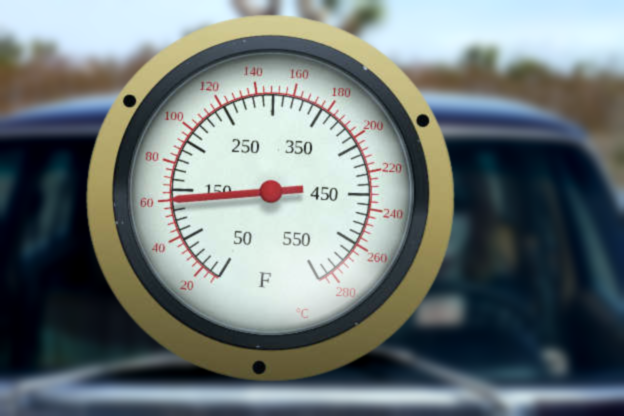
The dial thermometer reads 140 °F
